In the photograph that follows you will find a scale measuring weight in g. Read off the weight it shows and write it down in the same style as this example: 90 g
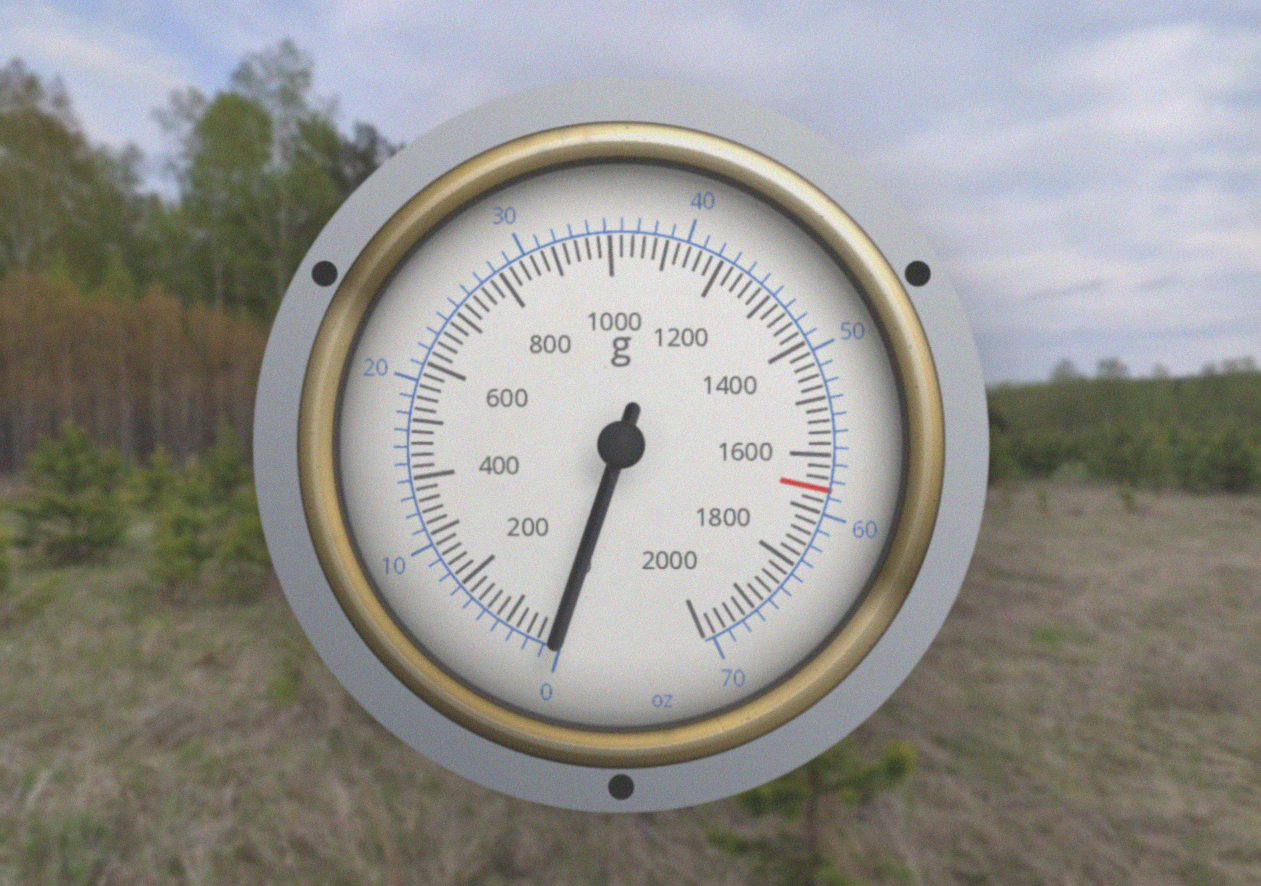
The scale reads 10 g
